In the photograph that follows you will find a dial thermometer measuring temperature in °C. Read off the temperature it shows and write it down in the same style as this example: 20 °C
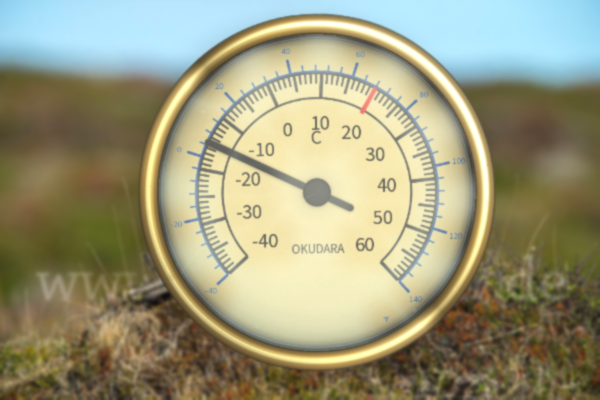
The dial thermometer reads -15 °C
